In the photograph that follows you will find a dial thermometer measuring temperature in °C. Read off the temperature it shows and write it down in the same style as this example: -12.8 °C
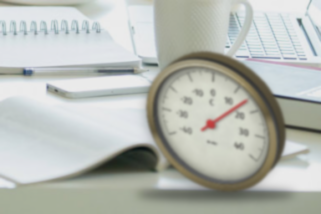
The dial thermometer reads 15 °C
